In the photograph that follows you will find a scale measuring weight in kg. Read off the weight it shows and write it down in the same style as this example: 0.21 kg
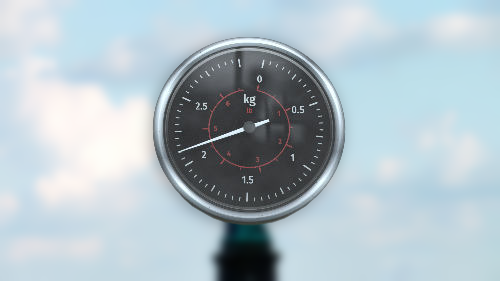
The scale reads 2.1 kg
